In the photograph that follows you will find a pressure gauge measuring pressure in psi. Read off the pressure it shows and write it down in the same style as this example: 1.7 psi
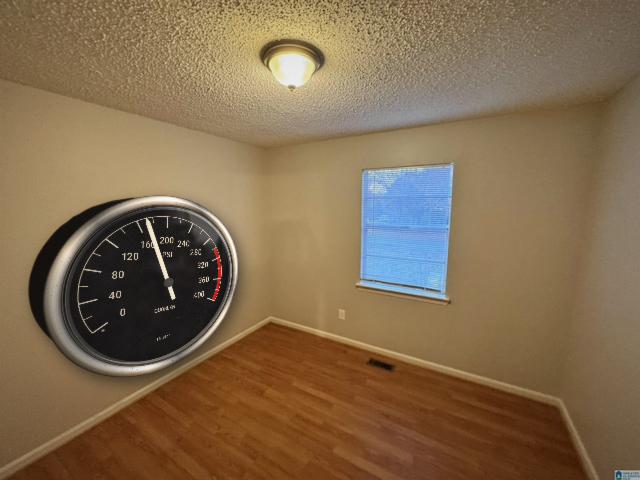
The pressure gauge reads 170 psi
